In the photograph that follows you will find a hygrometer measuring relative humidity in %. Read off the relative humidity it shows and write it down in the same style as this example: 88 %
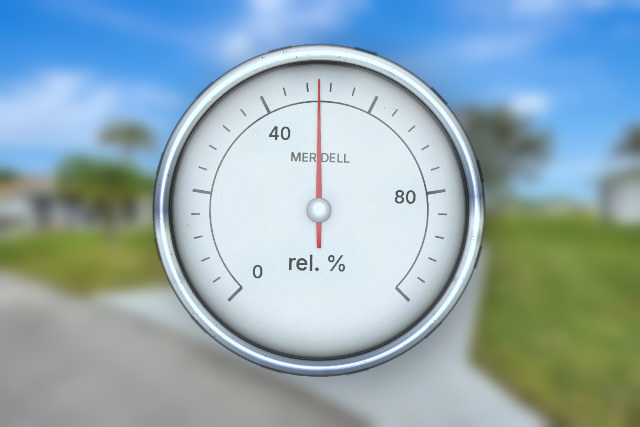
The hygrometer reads 50 %
